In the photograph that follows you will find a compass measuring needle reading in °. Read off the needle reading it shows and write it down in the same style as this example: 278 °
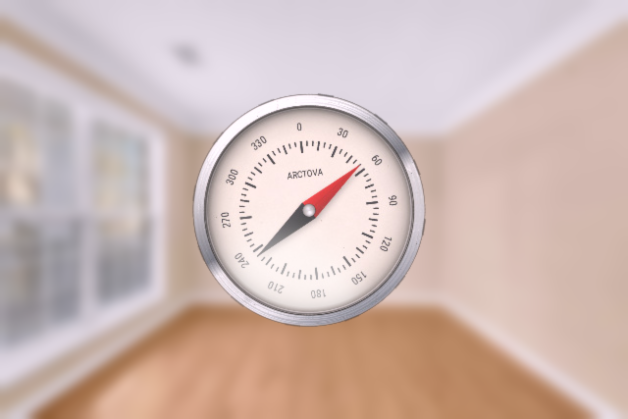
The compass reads 55 °
